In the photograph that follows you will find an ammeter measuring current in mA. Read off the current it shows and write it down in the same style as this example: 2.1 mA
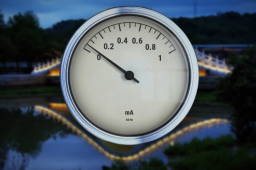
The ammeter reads 0.05 mA
